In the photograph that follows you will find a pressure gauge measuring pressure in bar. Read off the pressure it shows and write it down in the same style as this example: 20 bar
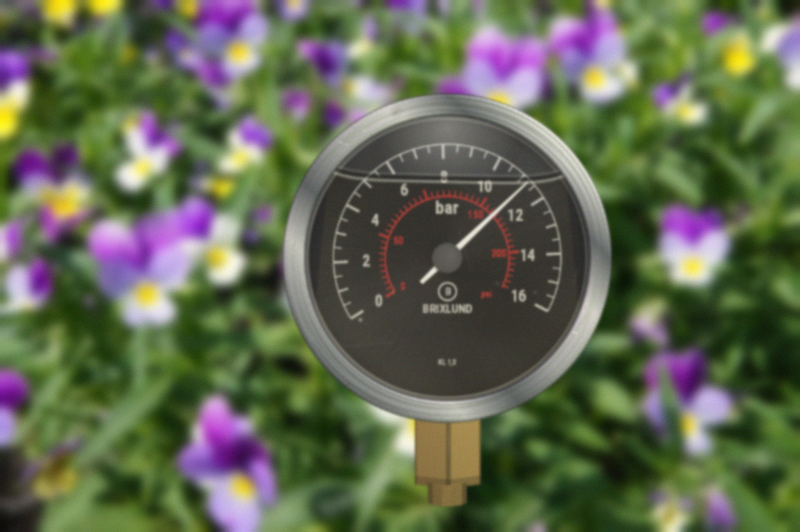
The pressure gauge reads 11.25 bar
